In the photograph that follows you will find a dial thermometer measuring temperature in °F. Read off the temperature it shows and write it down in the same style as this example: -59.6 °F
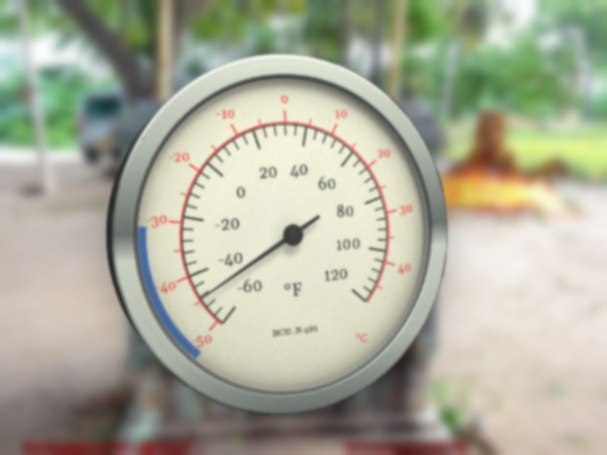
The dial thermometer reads -48 °F
